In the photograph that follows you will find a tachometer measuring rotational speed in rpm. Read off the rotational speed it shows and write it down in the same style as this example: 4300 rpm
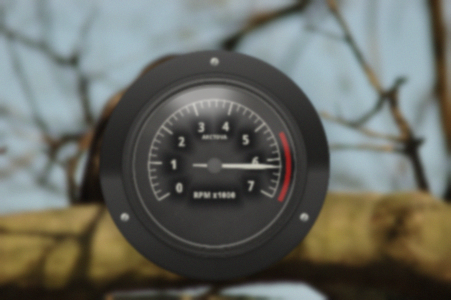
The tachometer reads 6200 rpm
